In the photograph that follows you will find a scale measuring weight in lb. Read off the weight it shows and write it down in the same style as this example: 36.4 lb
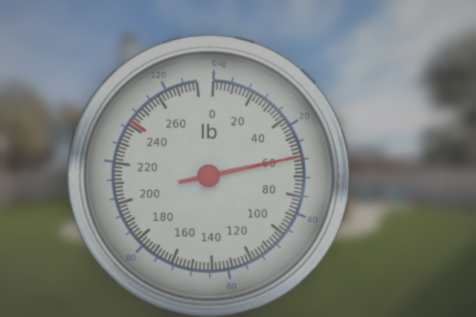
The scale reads 60 lb
